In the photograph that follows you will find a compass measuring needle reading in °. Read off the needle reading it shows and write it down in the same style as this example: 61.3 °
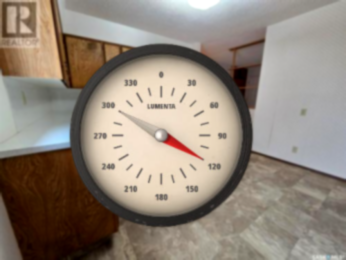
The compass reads 120 °
